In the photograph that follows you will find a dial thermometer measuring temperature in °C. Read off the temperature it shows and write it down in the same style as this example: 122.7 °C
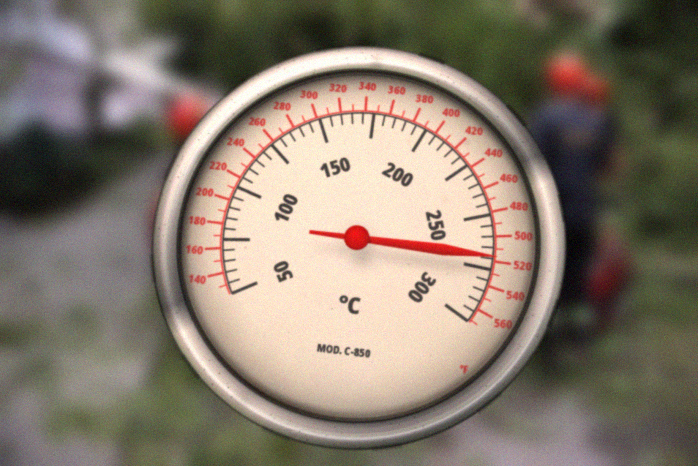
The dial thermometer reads 270 °C
